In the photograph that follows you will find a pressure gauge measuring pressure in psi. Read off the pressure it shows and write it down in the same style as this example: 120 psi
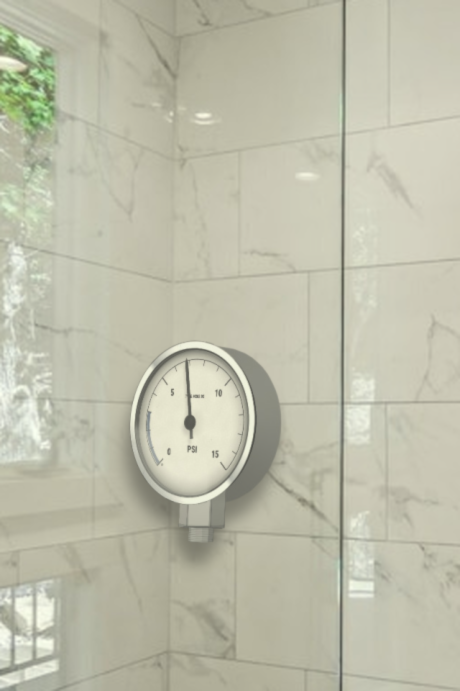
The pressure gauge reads 7 psi
